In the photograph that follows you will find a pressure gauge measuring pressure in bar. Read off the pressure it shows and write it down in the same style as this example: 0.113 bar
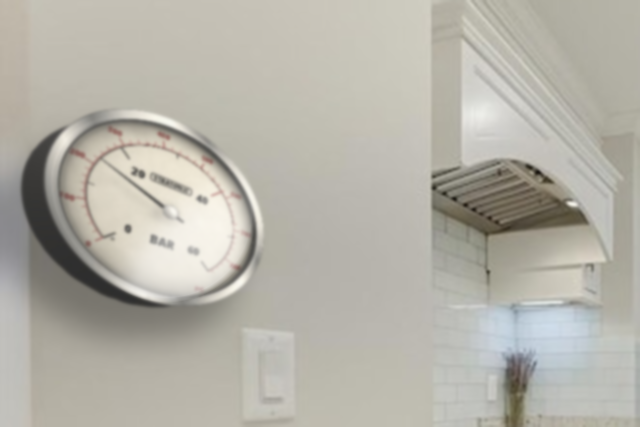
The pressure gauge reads 15 bar
